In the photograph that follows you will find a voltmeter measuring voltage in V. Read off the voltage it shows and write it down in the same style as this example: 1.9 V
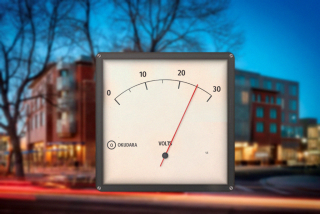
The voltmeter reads 25 V
